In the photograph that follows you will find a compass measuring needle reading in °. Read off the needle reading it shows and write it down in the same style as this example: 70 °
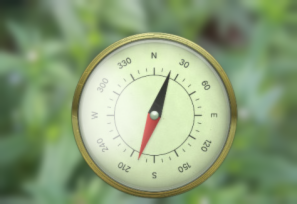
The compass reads 200 °
